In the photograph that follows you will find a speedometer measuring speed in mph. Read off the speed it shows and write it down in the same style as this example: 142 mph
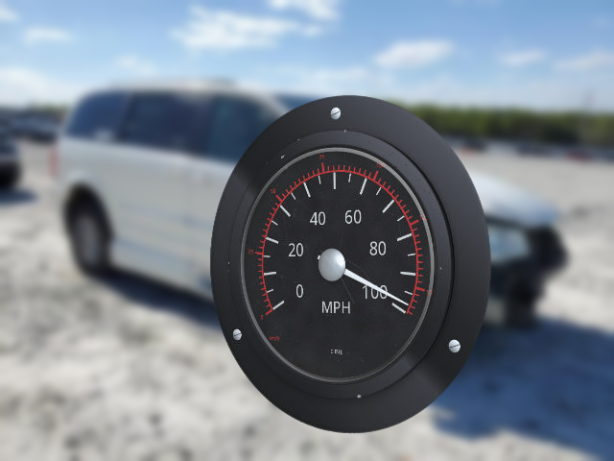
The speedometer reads 97.5 mph
